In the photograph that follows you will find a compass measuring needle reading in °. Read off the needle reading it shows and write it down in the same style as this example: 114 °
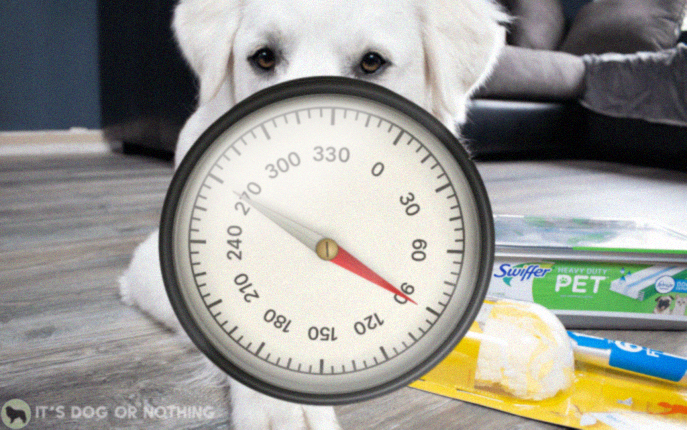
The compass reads 90 °
